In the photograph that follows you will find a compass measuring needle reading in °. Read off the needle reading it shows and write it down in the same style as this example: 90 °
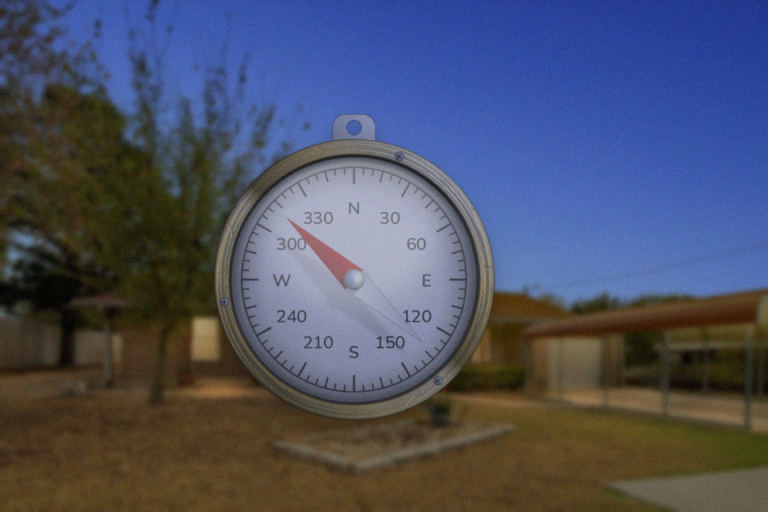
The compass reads 312.5 °
